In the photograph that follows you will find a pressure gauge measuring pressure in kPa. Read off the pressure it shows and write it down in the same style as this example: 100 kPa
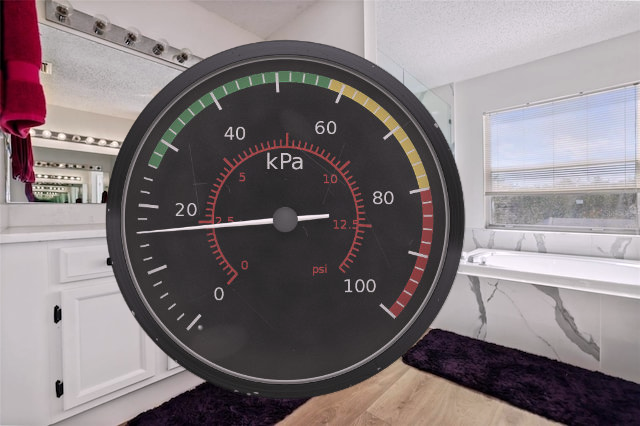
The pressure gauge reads 16 kPa
